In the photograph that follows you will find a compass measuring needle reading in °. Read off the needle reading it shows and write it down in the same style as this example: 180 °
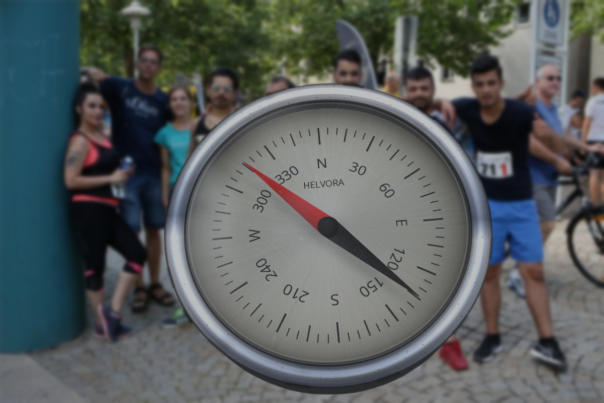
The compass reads 315 °
